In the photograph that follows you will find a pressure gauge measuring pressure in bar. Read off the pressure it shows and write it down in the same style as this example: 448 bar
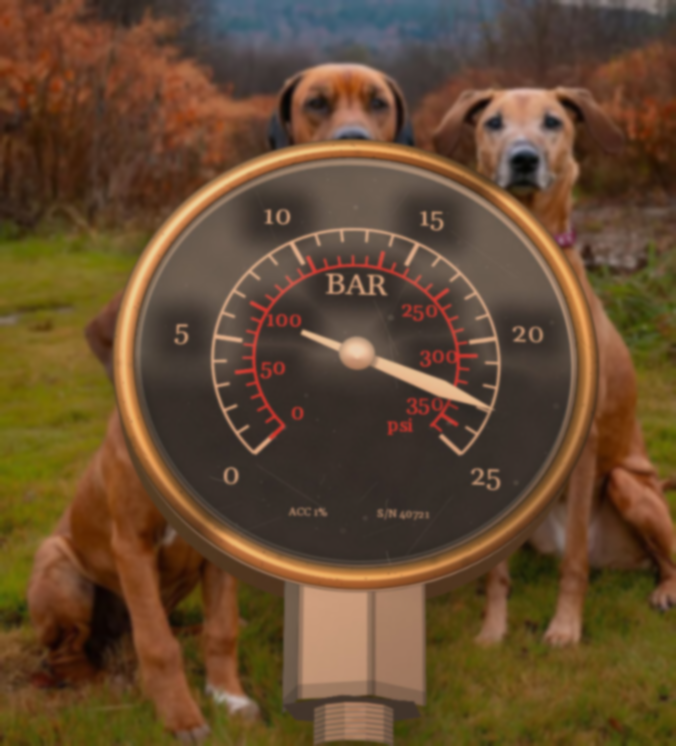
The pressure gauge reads 23 bar
